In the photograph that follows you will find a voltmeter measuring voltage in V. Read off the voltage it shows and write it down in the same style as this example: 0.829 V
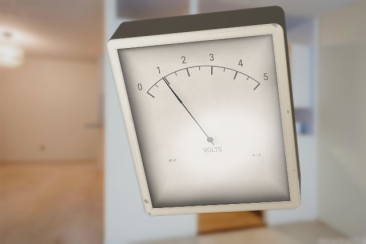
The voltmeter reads 1 V
